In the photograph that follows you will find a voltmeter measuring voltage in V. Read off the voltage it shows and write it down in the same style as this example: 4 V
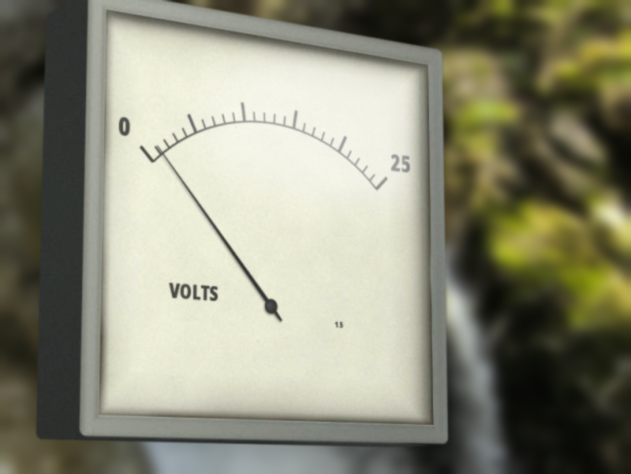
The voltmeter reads 1 V
